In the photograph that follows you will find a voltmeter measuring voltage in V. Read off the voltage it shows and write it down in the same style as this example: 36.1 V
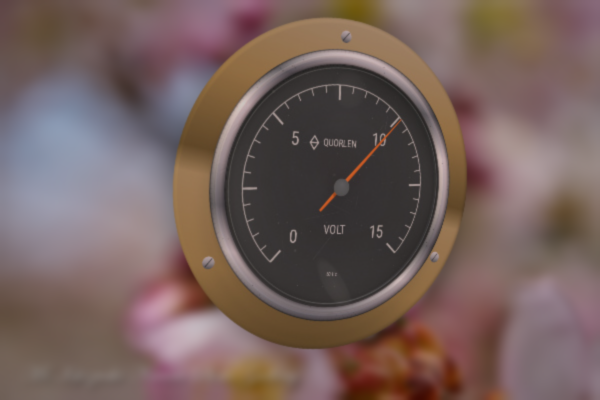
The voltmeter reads 10 V
